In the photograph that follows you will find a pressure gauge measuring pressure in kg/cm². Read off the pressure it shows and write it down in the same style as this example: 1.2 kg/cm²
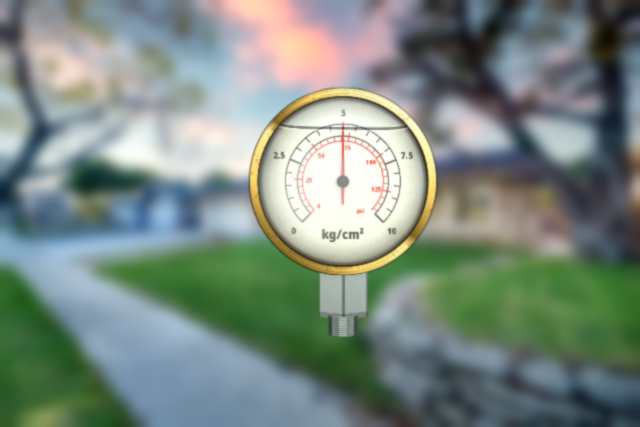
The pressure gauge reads 5 kg/cm²
